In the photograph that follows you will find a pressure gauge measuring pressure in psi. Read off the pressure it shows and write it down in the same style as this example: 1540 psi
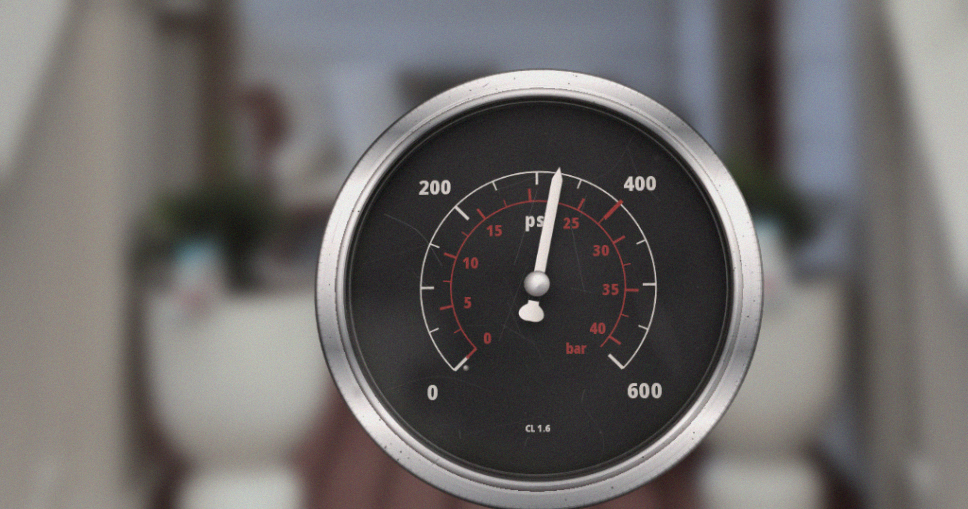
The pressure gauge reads 325 psi
